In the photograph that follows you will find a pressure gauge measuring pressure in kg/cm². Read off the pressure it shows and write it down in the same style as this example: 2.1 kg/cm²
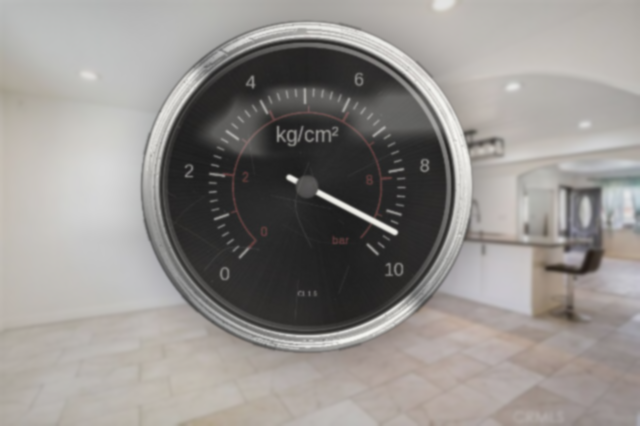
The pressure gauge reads 9.4 kg/cm²
